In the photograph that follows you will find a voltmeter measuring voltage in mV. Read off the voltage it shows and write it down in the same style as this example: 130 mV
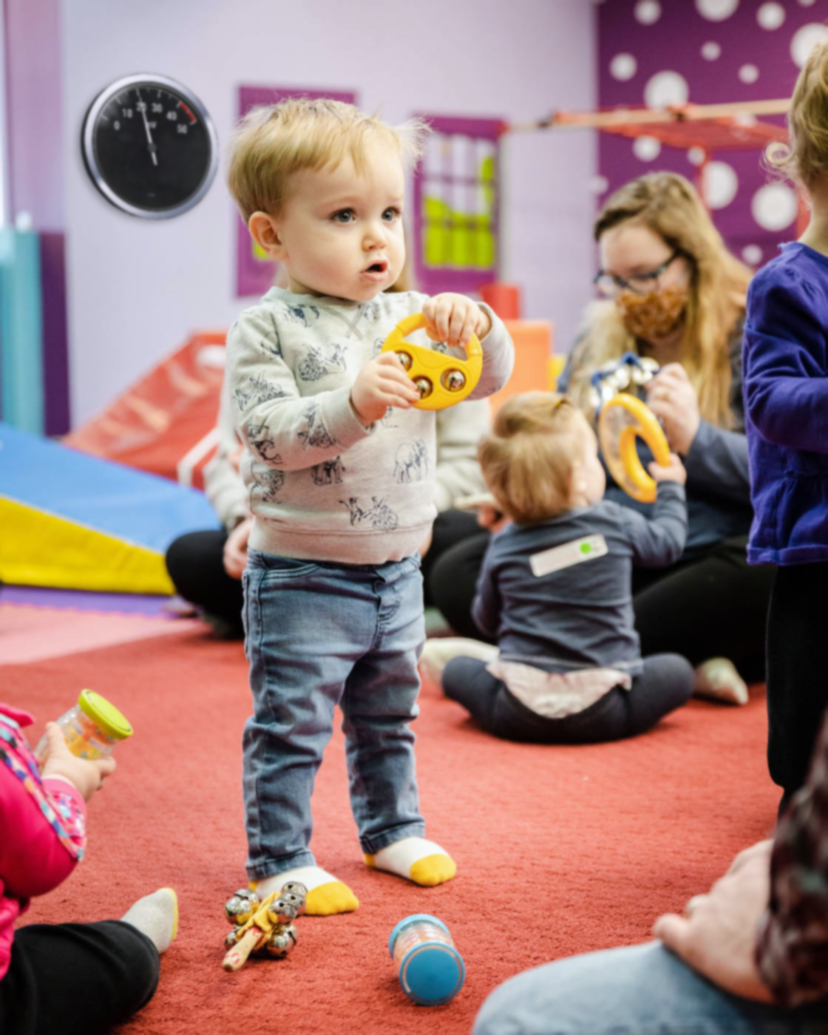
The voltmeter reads 20 mV
